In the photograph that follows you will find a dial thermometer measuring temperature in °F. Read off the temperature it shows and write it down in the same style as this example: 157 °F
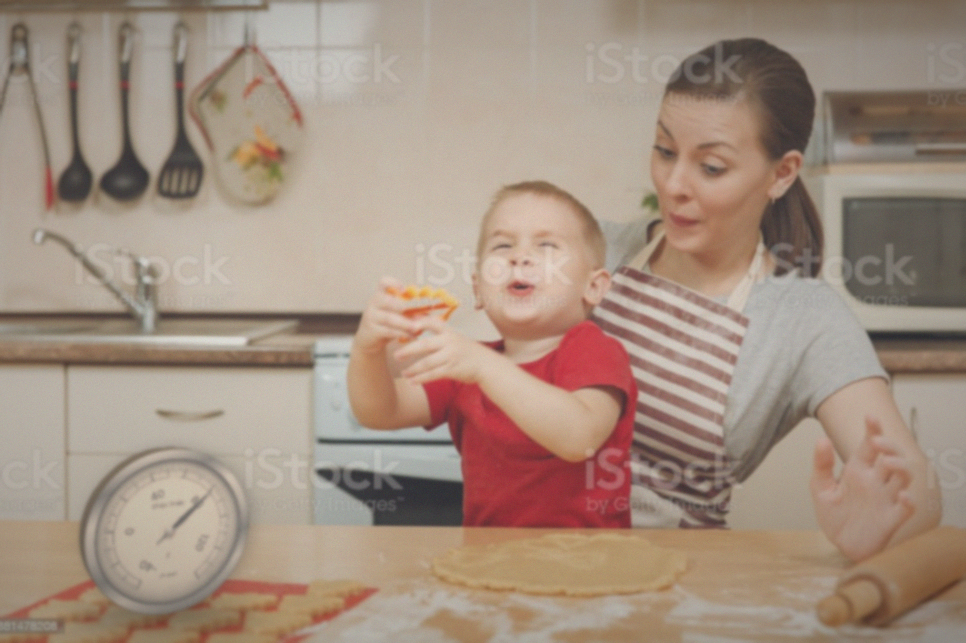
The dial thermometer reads 80 °F
